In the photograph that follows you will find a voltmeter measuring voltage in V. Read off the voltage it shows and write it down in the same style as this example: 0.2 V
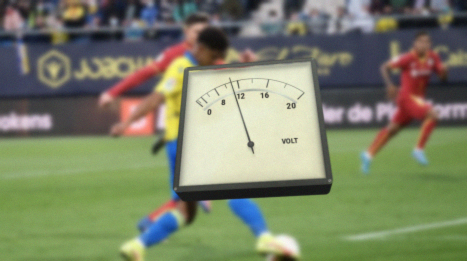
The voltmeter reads 11 V
